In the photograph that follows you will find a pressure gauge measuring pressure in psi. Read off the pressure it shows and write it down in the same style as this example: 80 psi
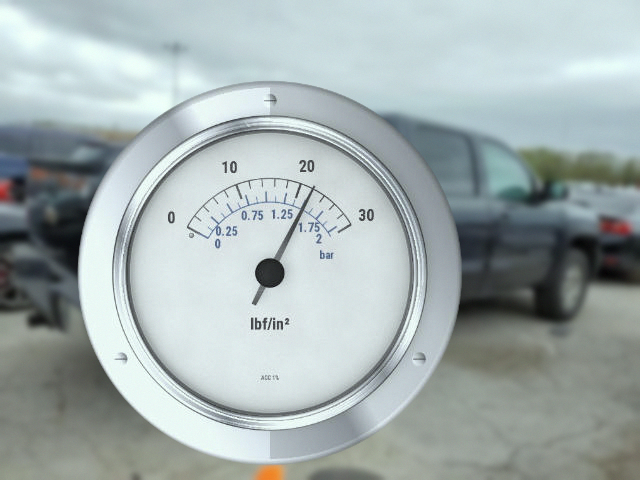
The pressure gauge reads 22 psi
